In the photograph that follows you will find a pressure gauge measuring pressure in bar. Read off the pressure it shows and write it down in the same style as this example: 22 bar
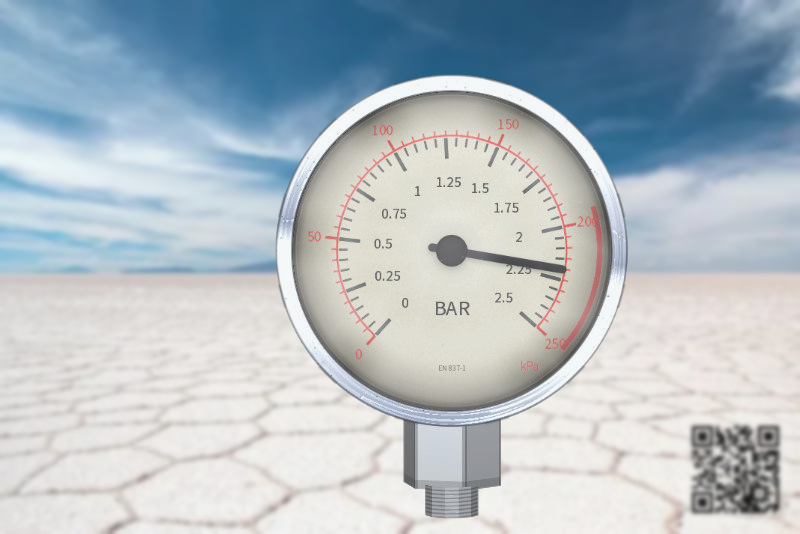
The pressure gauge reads 2.2 bar
